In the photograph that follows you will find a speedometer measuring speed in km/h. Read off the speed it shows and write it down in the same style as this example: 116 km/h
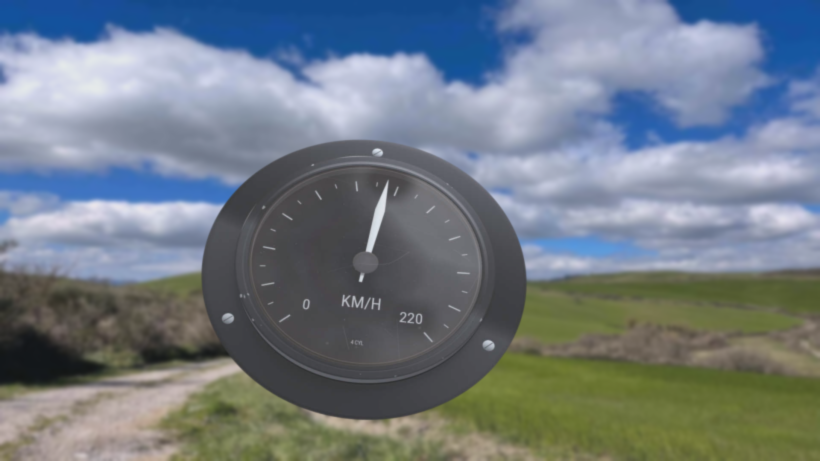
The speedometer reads 115 km/h
